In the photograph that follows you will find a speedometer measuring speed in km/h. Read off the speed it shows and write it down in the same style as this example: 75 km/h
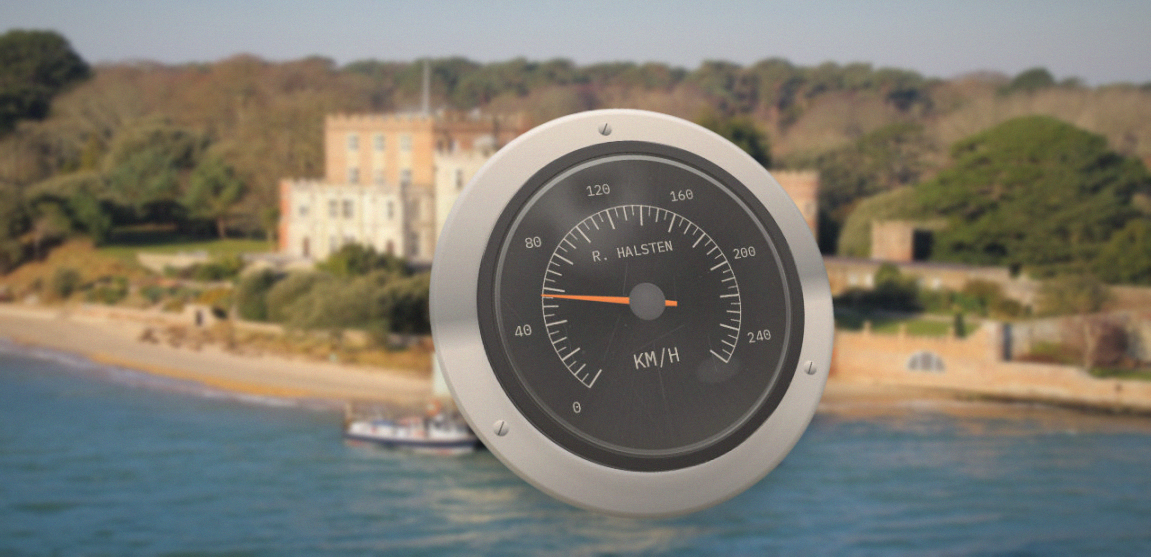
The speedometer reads 55 km/h
